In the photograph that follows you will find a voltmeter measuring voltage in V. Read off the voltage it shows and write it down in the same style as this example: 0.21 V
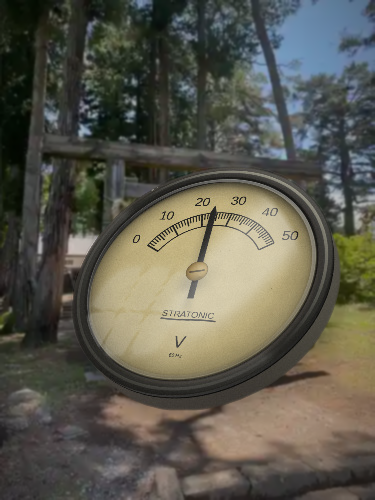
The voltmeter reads 25 V
